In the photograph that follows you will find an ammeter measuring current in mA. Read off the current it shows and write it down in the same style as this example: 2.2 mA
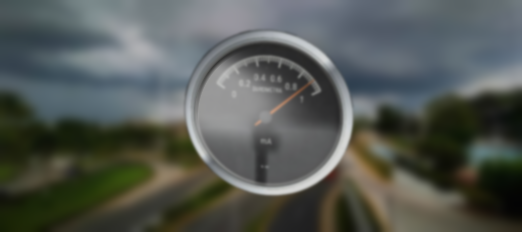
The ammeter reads 0.9 mA
